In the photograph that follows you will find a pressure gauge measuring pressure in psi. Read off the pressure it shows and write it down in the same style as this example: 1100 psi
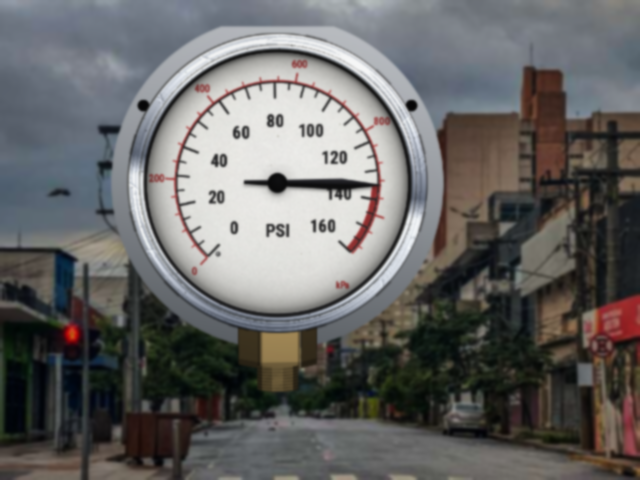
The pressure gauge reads 135 psi
